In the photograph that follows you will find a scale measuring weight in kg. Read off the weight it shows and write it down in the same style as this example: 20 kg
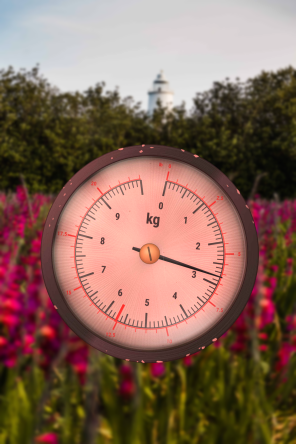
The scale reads 2.8 kg
